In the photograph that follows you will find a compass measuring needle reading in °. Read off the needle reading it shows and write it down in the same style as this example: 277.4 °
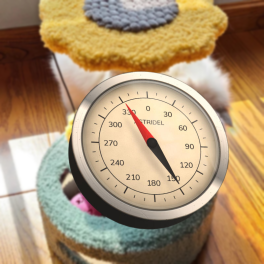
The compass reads 330 °
